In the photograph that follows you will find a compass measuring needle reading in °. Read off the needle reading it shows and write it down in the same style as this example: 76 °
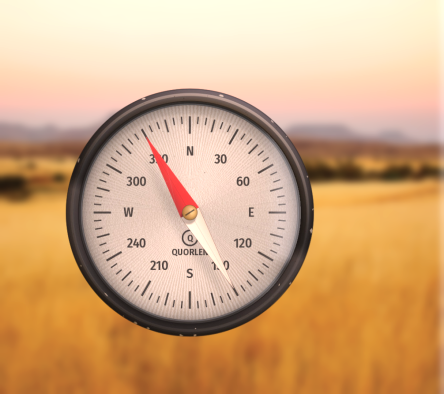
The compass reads 330 °
